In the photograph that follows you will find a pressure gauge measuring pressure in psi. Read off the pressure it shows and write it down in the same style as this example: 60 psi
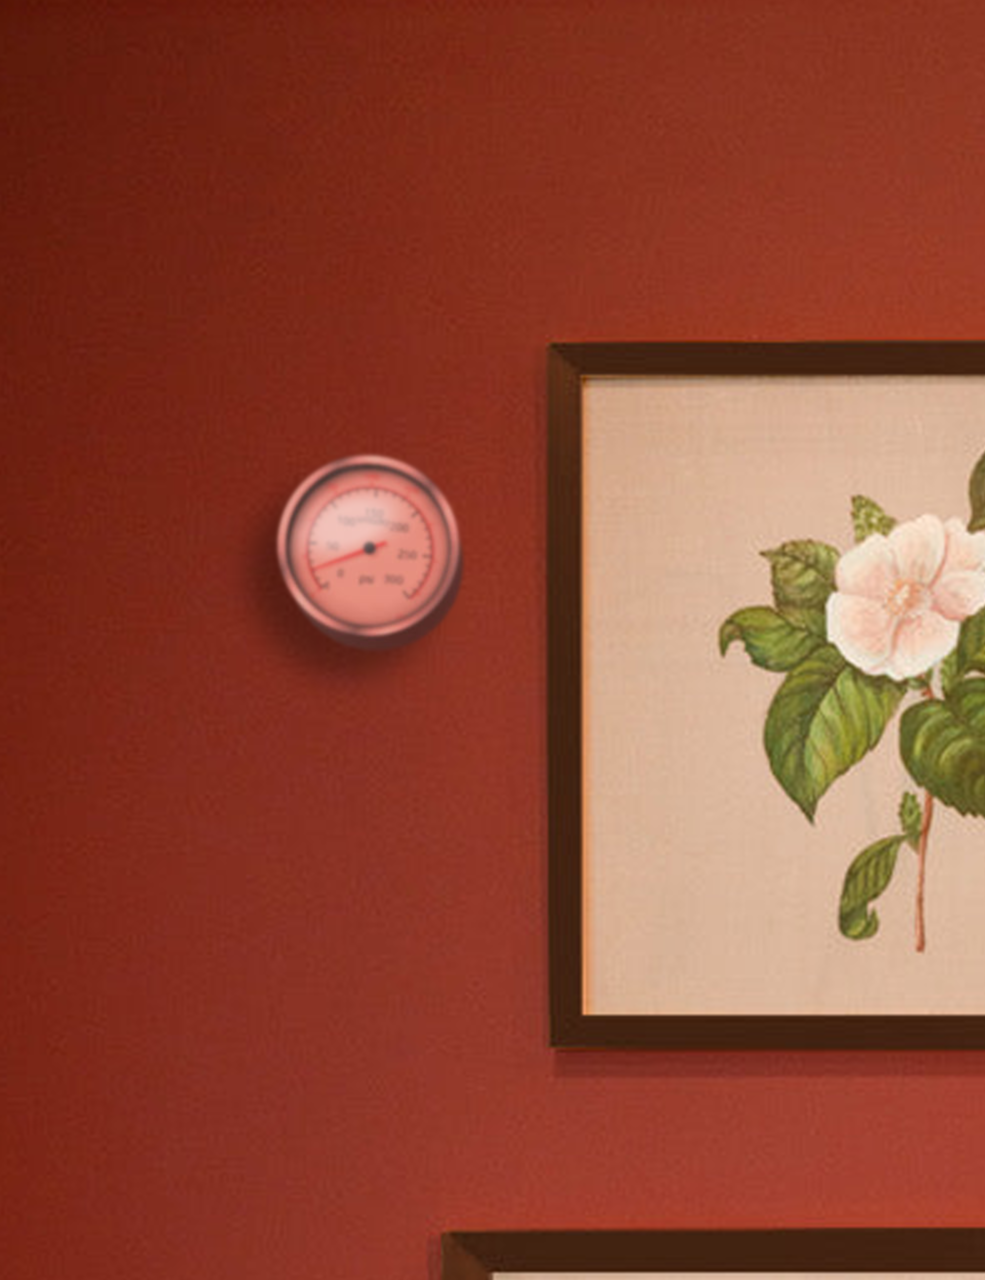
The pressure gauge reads 20 psi
